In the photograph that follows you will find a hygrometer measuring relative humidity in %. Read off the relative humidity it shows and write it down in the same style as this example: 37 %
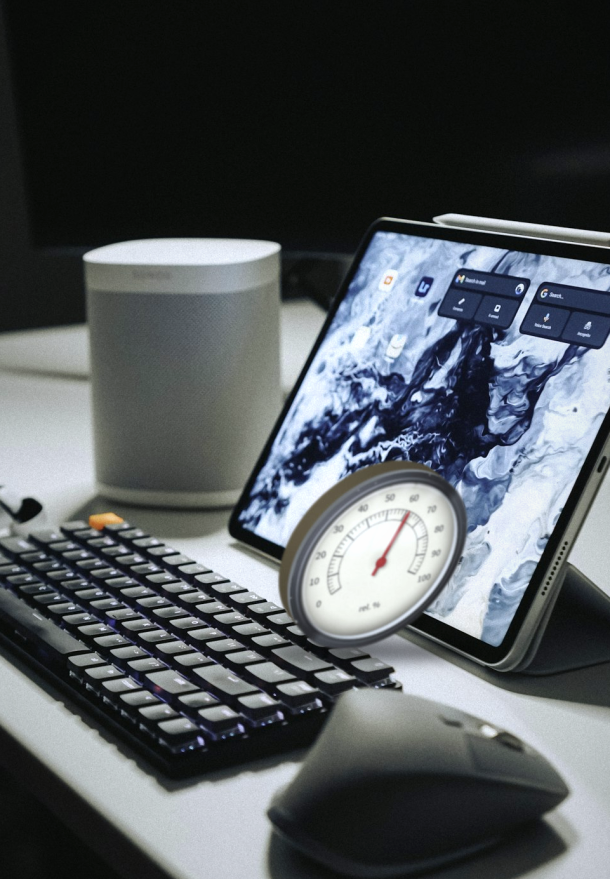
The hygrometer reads 60 %
